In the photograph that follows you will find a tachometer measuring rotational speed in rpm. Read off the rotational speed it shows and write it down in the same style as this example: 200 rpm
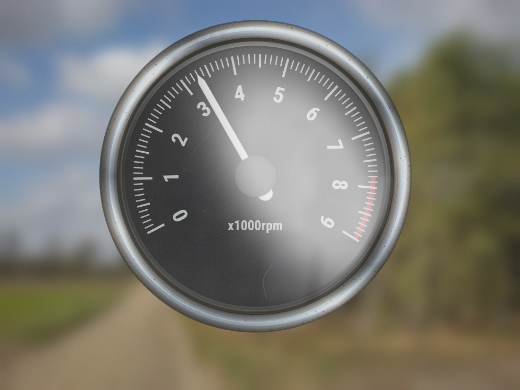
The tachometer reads 3300 rpm
